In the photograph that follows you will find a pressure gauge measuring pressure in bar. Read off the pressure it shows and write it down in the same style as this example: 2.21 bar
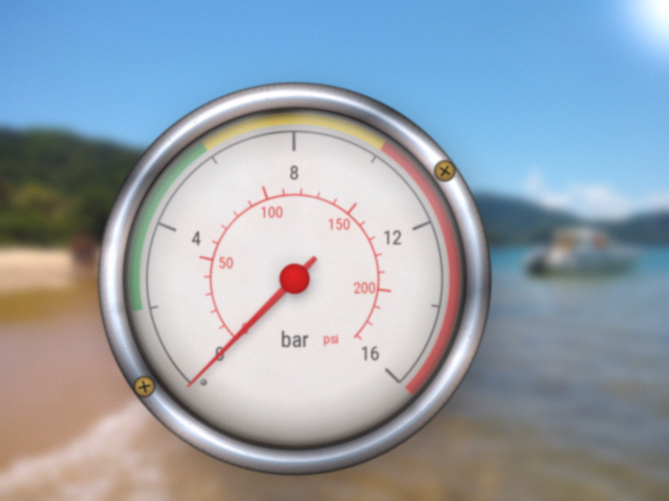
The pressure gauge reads 0 bar
